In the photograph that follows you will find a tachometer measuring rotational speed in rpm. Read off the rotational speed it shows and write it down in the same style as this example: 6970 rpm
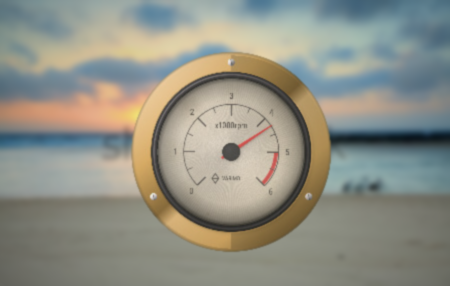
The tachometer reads 4250 rpm
